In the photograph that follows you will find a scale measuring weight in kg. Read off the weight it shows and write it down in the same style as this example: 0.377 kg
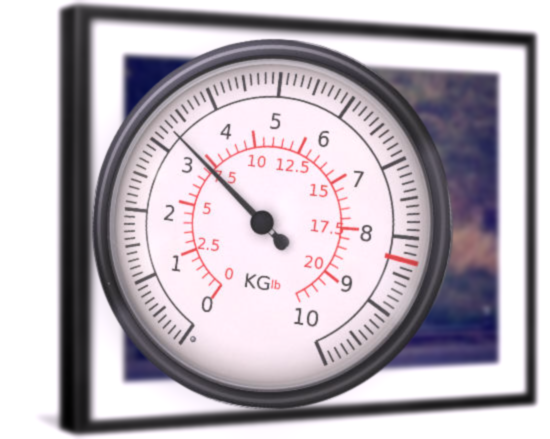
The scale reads 3.3 kg
